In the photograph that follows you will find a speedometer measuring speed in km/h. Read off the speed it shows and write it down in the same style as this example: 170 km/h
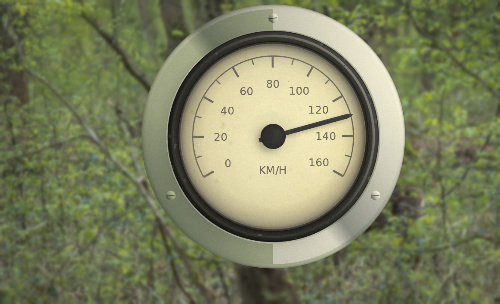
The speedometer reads 130 km/h
